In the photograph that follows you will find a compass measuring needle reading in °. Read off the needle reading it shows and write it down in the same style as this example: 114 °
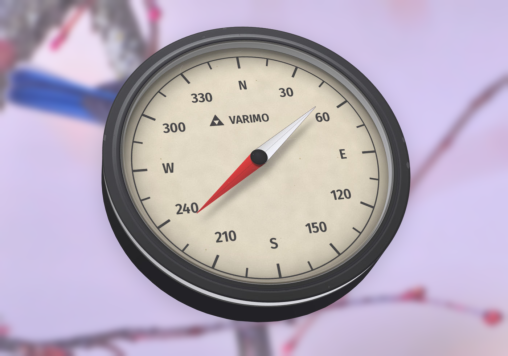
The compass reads 232.5 °
